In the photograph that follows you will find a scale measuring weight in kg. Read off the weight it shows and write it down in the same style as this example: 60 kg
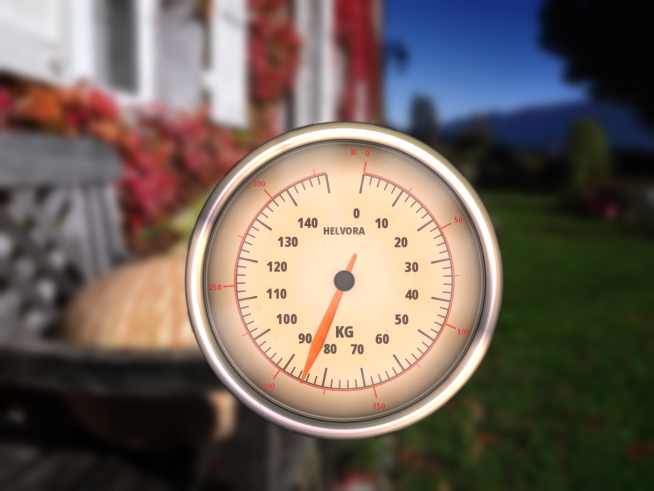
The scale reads 85 kg
